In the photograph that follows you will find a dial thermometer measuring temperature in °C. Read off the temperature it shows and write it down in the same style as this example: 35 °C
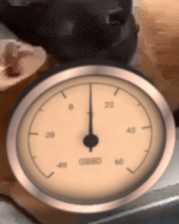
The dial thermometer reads 10 °C
